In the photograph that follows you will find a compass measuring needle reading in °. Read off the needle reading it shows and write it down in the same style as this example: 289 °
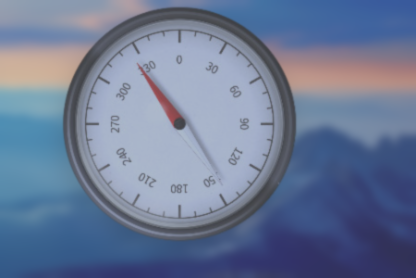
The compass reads 325 °
